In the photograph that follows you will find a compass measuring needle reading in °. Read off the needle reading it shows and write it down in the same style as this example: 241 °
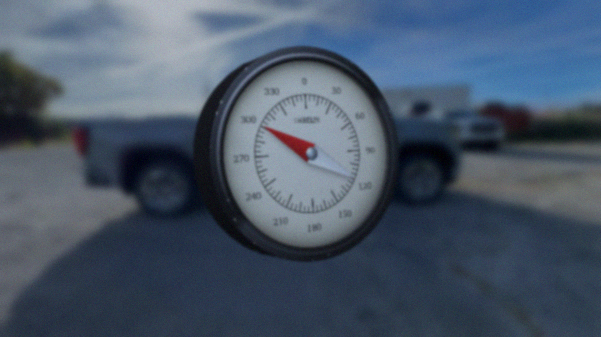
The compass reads 300 °
